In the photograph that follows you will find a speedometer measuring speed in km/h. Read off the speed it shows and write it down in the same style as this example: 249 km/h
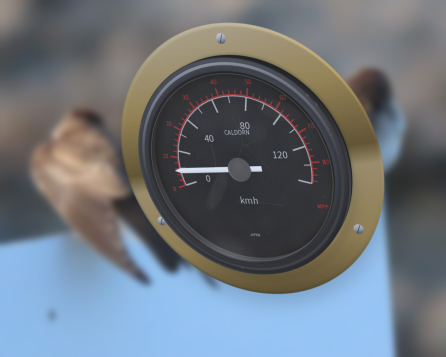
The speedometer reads 10 km/h
